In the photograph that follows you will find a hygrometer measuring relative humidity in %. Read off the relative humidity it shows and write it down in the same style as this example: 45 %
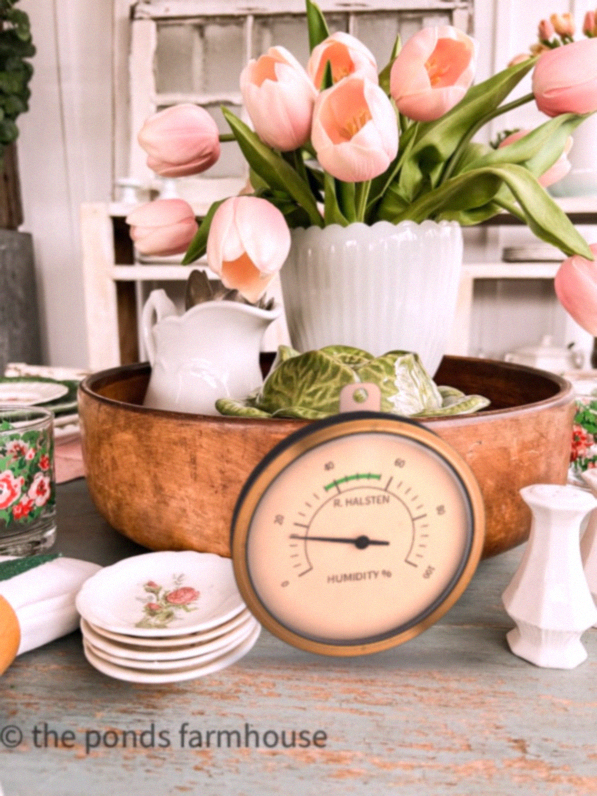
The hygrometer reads 16 %
